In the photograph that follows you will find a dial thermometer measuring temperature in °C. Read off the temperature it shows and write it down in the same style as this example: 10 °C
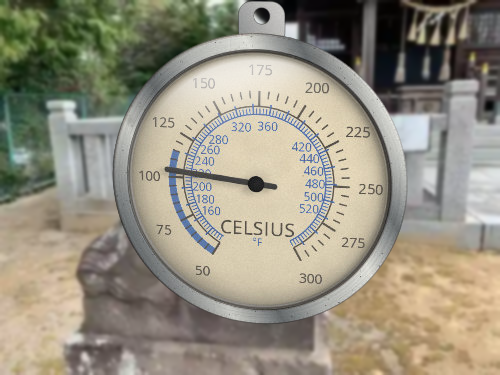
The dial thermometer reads 105 °C
